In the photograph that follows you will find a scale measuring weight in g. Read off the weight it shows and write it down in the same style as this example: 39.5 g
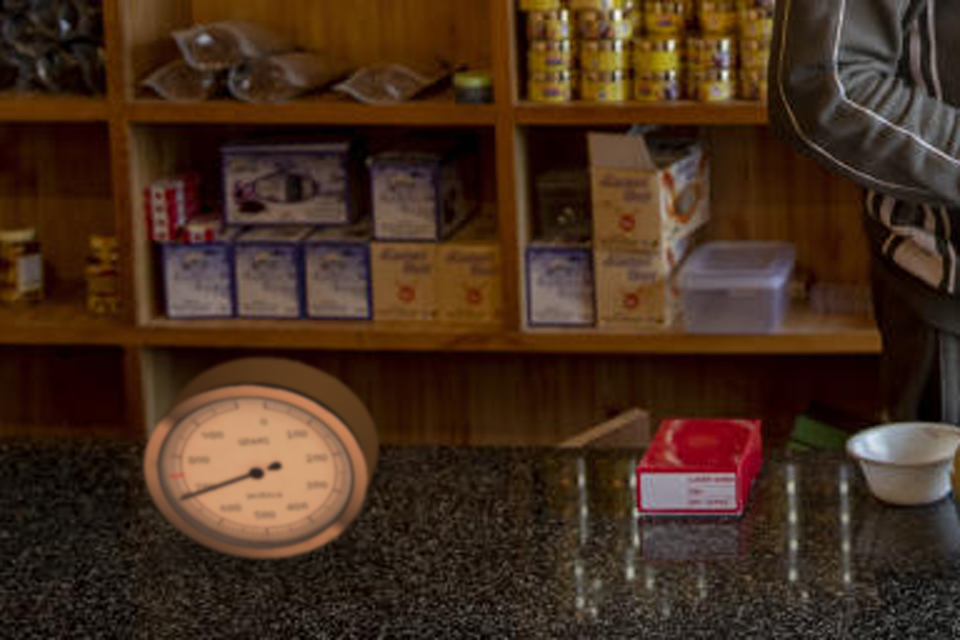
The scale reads 700 g
